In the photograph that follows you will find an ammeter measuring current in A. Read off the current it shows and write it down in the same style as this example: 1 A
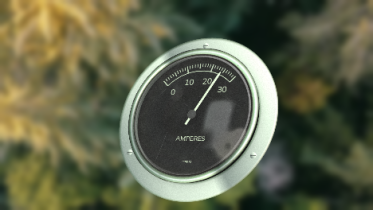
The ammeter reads 25 A
